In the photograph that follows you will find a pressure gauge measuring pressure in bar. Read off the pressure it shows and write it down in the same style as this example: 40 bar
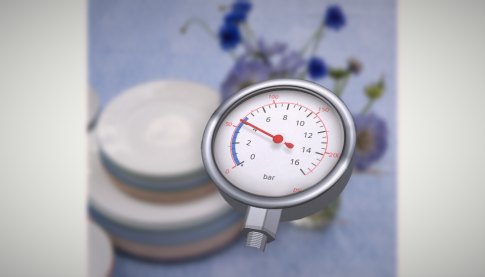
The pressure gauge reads 4 bar
